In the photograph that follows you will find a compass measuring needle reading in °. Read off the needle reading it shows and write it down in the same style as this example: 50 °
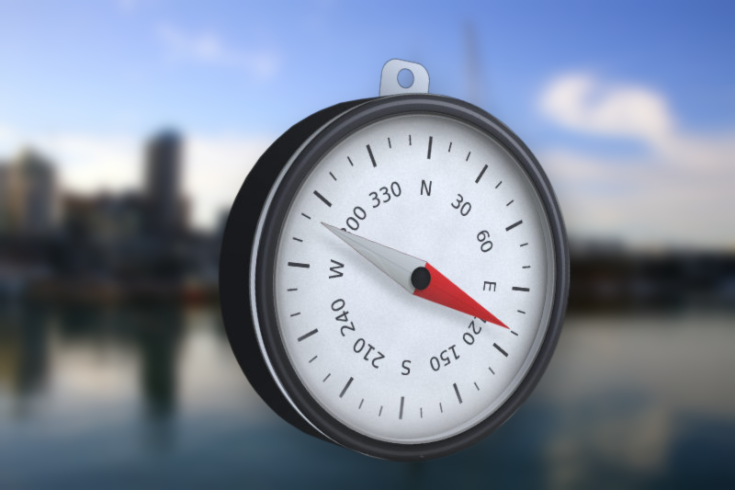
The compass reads 110 °
